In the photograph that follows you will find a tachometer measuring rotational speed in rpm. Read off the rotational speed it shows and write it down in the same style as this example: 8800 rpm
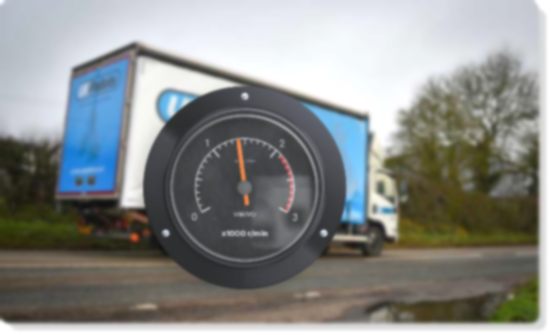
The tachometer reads 1400 rpm
